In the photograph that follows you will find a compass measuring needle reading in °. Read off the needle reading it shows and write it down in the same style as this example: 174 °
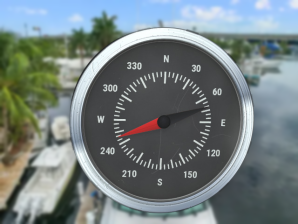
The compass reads 250 °
